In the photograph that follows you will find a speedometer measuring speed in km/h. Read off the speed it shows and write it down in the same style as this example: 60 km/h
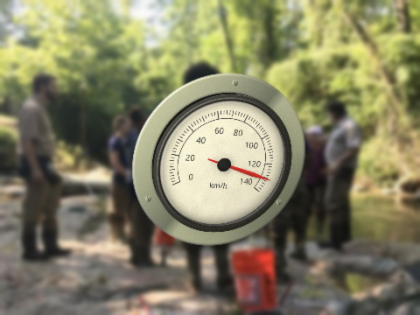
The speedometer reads 130 km/h
